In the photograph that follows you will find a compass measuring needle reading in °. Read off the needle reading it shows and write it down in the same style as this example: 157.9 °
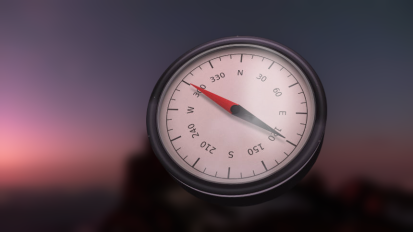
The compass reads 300 °
